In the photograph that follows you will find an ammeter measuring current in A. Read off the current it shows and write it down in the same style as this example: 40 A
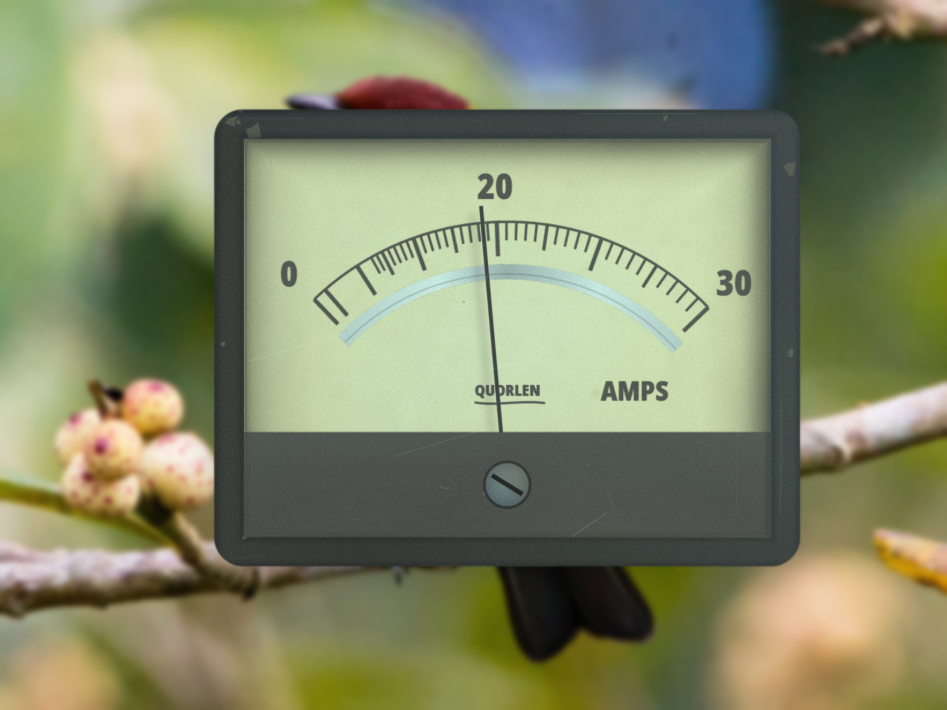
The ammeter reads 19.25 A
